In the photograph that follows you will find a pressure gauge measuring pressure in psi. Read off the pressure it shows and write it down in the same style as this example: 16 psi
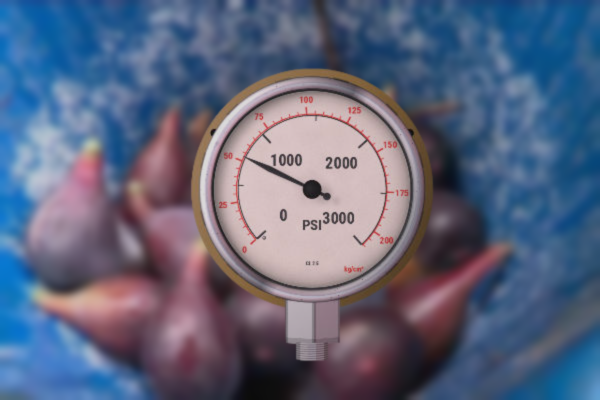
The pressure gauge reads 750 psi
